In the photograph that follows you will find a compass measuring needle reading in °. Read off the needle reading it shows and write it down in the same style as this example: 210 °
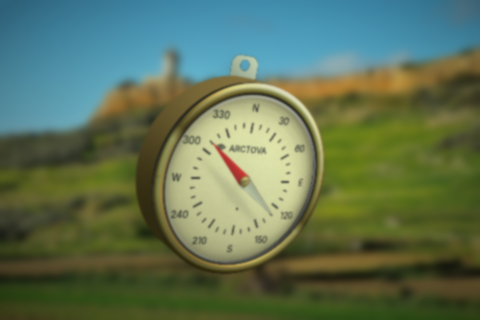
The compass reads 310 °
